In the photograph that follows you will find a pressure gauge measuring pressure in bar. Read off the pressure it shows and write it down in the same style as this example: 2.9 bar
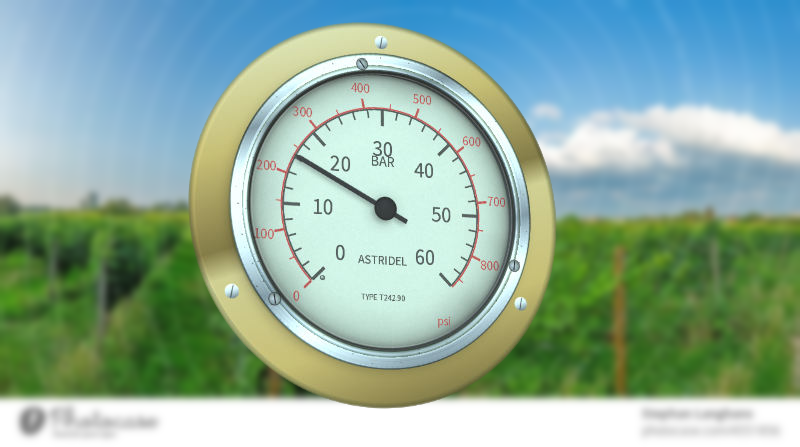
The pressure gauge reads 16 bar
